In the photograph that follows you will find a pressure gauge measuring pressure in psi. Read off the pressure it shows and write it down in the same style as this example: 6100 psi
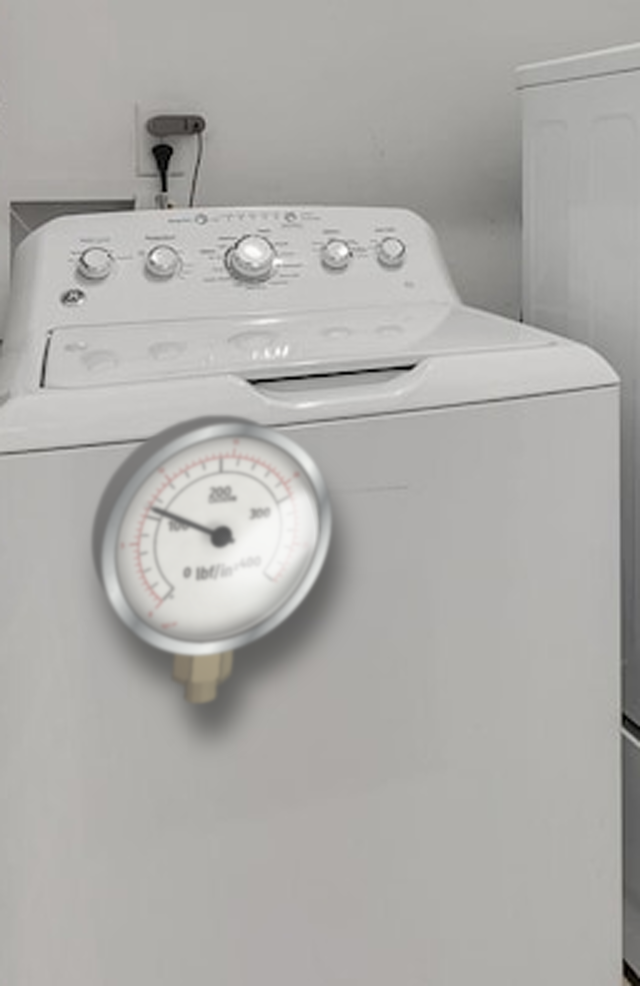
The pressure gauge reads 110 psi
